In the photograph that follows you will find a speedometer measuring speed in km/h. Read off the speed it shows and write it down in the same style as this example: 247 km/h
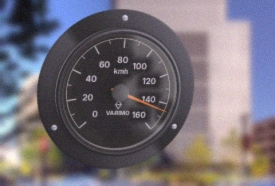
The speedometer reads 145 km/h
